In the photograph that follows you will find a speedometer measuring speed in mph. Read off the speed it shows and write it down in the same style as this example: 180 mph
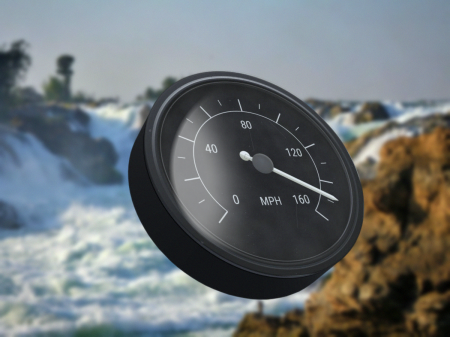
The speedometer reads 150 mph
